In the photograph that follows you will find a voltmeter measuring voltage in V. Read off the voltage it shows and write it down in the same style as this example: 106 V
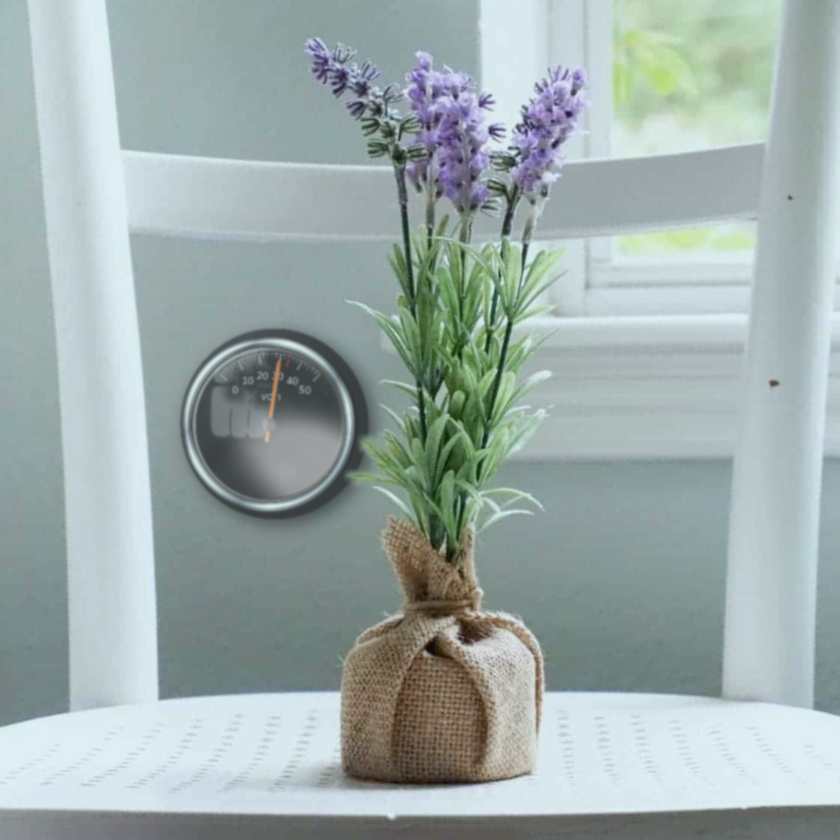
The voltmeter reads 30 V
